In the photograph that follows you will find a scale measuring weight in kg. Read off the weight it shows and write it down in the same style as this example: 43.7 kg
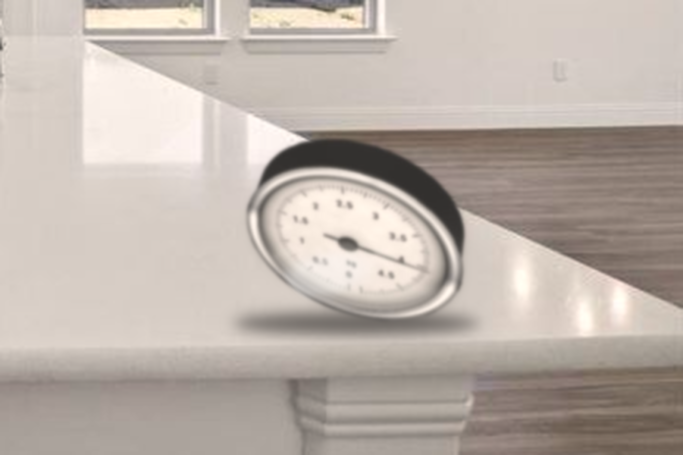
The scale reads 4 kg
